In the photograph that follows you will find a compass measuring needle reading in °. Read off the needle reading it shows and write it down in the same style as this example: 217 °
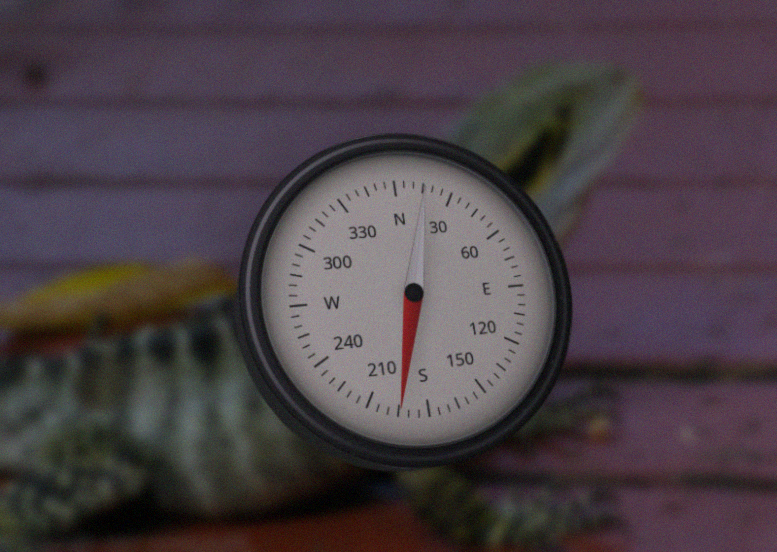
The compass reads 195 °
